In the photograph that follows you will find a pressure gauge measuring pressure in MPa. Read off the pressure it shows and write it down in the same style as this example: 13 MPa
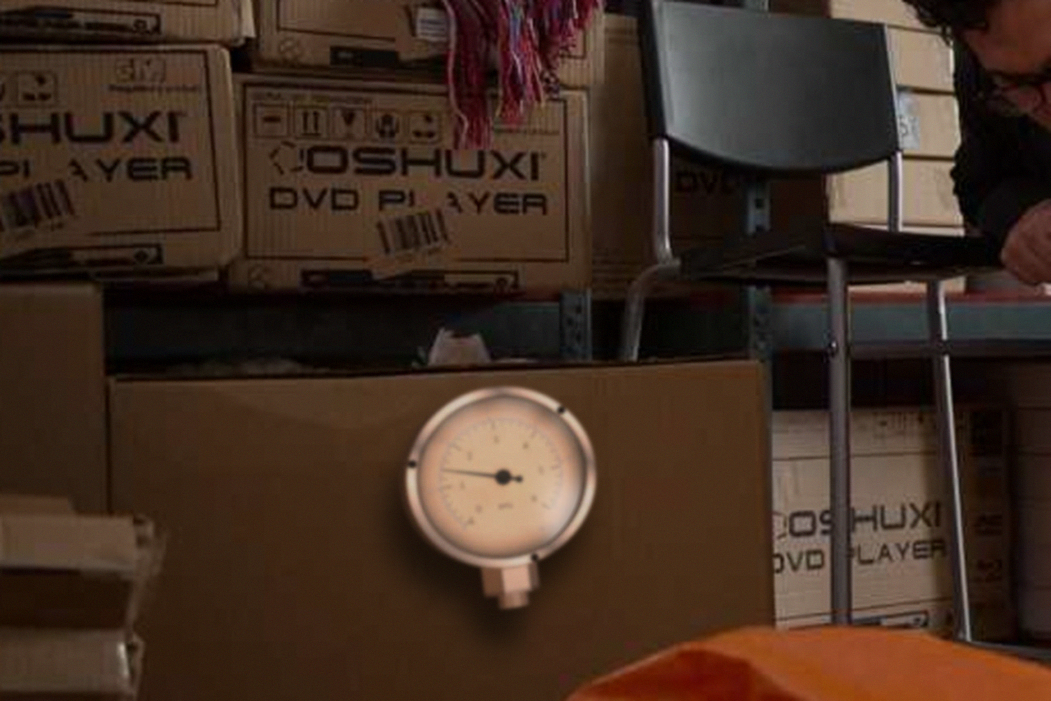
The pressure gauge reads 1.4 MPa
